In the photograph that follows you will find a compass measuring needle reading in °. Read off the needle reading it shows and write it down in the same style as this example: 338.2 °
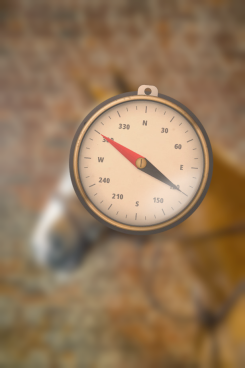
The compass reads 300 °
